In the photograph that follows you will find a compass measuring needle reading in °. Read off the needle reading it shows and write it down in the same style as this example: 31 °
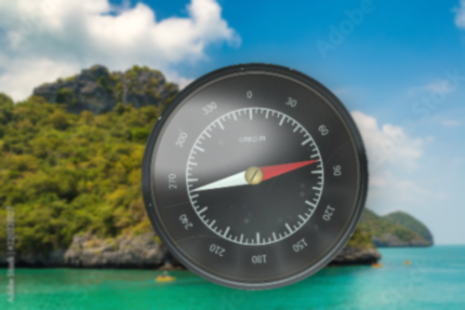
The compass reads 80 °
